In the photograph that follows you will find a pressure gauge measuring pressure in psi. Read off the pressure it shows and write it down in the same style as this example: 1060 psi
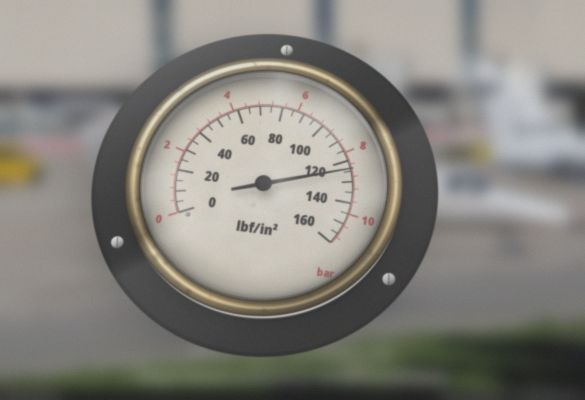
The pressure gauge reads 125 psi
